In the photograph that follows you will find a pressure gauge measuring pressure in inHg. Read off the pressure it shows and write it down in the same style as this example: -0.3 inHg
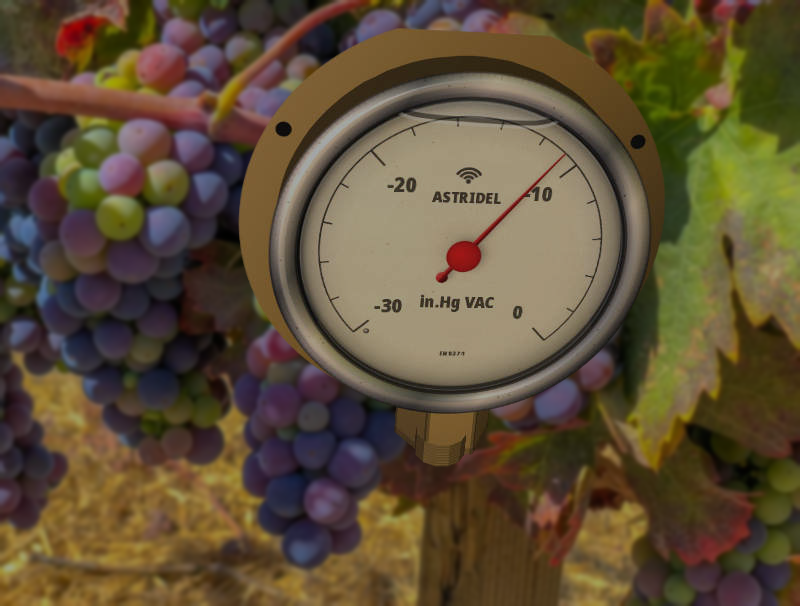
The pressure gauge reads -11 inHg
